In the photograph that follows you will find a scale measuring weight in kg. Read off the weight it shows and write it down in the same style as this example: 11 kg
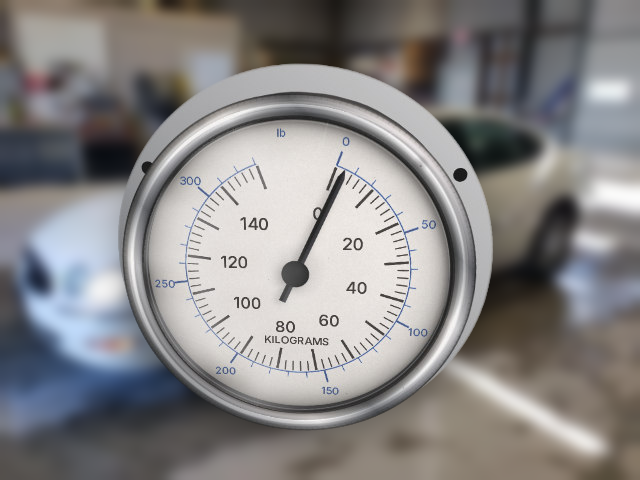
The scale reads 2 kg
